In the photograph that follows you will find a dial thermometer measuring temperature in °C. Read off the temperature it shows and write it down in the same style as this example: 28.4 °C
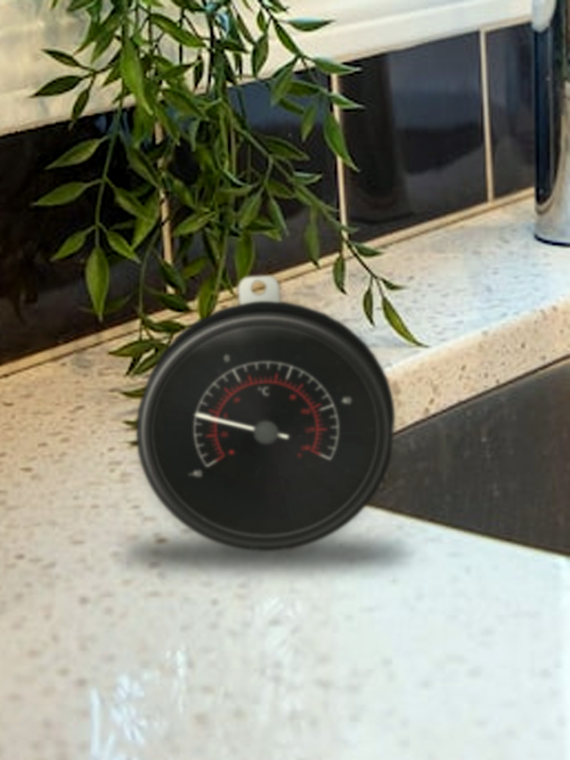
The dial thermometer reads -20 °C
